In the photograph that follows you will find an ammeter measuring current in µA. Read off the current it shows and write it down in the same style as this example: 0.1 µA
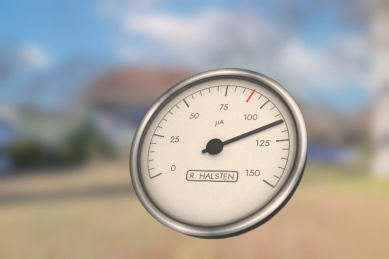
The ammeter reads 115 µA
